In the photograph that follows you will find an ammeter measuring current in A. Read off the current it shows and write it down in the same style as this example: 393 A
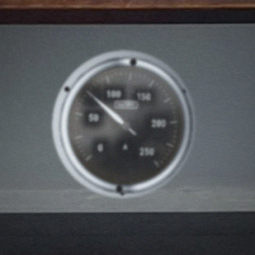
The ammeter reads 75 A
